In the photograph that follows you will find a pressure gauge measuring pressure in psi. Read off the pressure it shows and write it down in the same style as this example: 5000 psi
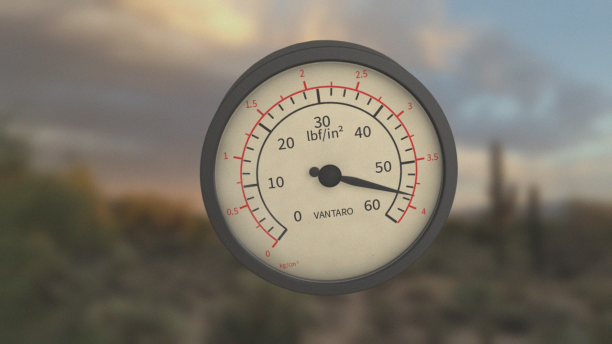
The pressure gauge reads 55 psi
